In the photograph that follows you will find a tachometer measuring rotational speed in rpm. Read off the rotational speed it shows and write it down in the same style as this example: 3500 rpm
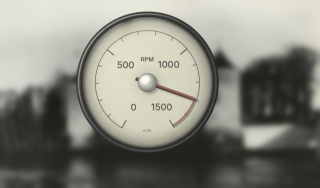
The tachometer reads 1300 rpm
